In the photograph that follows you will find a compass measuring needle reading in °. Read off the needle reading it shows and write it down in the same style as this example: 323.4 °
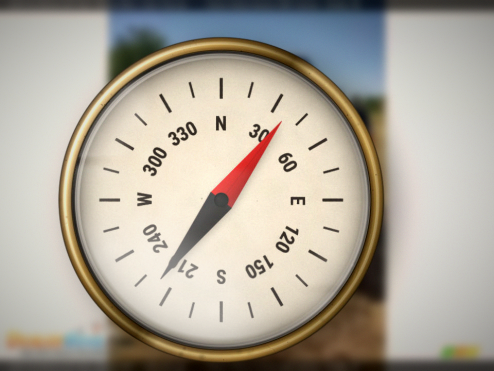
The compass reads 37.5 °
